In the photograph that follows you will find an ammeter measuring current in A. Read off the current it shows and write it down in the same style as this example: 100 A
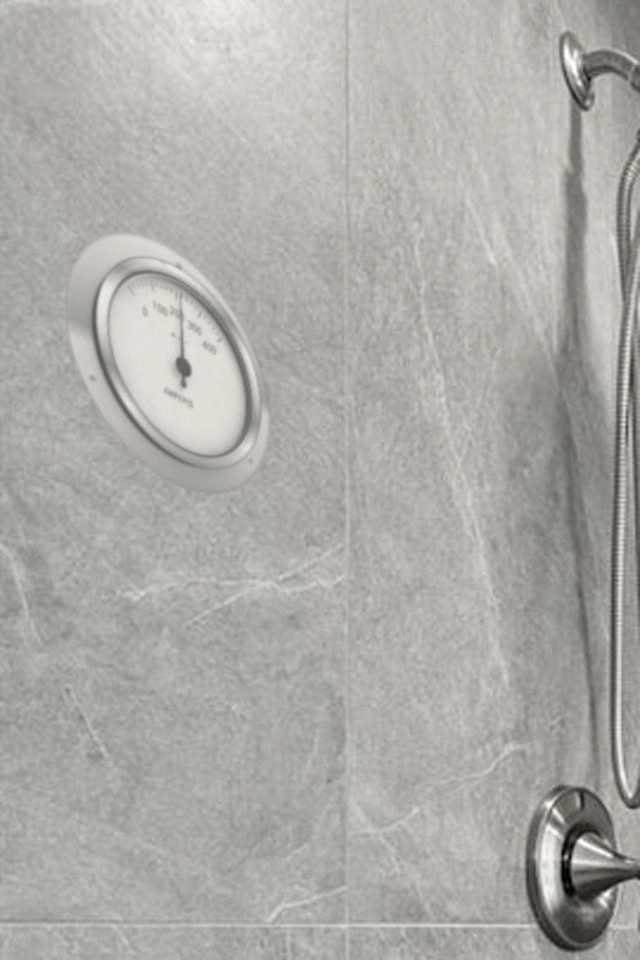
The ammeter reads 200 A
